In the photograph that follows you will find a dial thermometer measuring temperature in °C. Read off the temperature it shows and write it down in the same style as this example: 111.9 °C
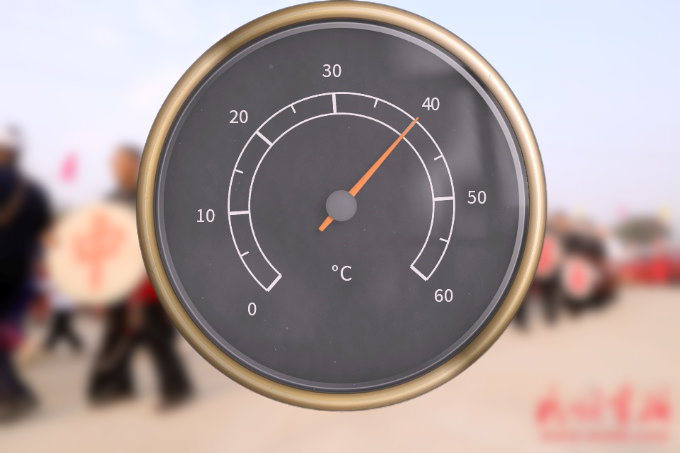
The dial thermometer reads 40 °C
